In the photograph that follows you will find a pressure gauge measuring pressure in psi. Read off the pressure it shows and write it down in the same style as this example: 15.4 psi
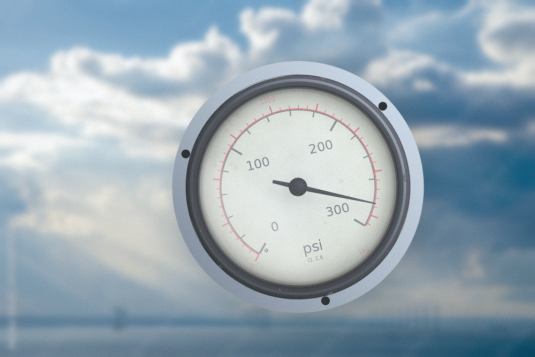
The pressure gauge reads 280 psi
